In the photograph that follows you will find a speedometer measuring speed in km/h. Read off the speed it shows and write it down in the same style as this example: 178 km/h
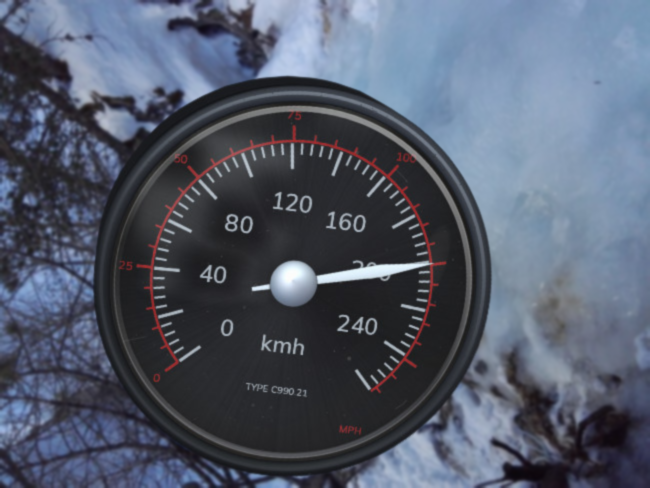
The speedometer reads 200 km/h
